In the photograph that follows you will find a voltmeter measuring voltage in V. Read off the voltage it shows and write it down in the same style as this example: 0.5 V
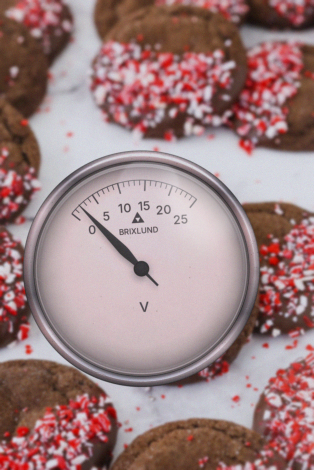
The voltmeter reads 2 V
